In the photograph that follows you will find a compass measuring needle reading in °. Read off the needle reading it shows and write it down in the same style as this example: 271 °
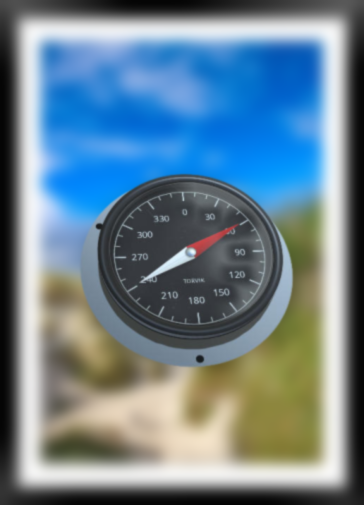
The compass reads 60 °
